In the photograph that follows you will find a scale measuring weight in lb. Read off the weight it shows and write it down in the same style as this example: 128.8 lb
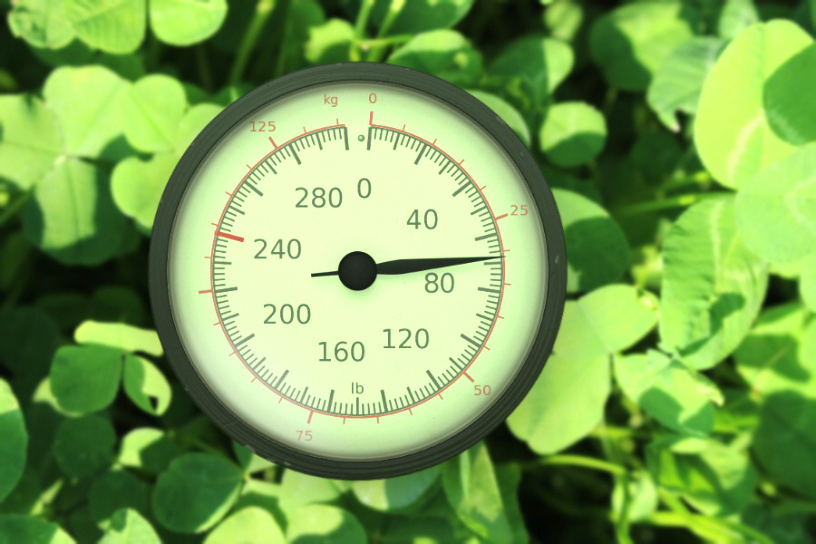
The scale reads 68 lb
